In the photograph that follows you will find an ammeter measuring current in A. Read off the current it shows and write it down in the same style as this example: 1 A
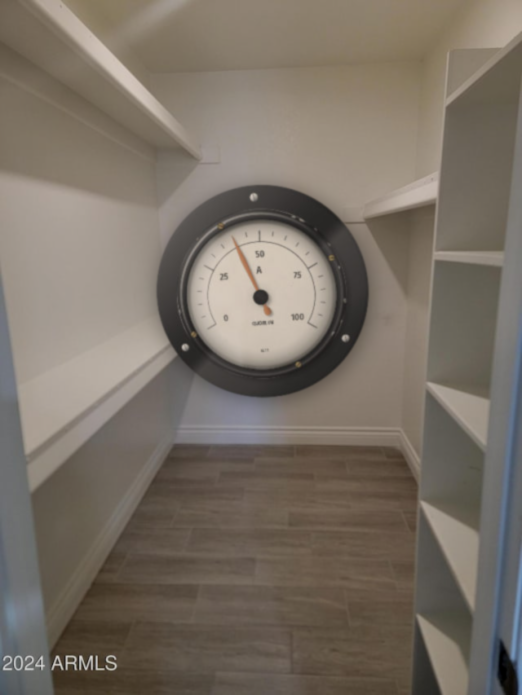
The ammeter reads 40 A
